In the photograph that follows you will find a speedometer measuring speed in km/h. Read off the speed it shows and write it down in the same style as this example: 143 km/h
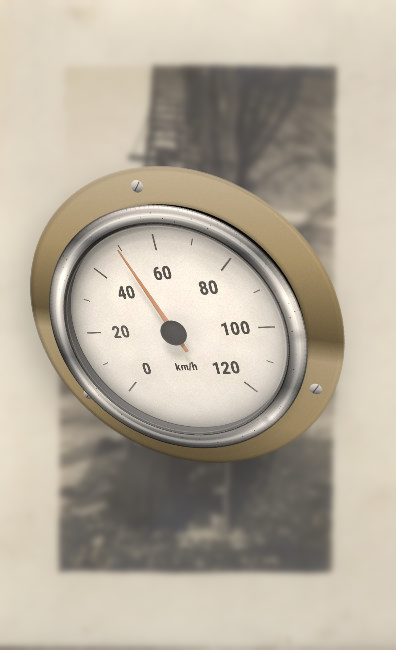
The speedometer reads 50 km/h
